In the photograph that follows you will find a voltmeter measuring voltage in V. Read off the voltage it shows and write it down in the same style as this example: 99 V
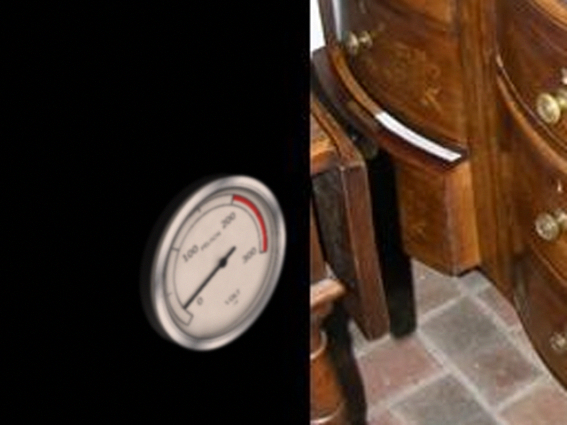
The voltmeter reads 25 V
